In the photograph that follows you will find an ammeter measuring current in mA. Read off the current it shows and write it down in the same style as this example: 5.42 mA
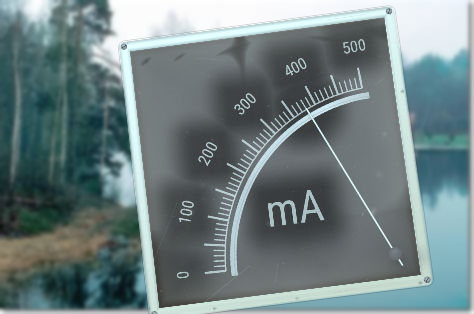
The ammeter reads 380 mA
